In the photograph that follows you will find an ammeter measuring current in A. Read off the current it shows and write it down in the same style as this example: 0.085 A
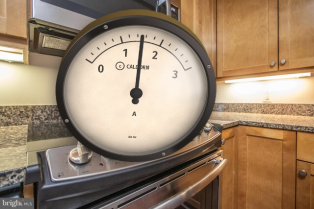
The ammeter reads 1.5 A
